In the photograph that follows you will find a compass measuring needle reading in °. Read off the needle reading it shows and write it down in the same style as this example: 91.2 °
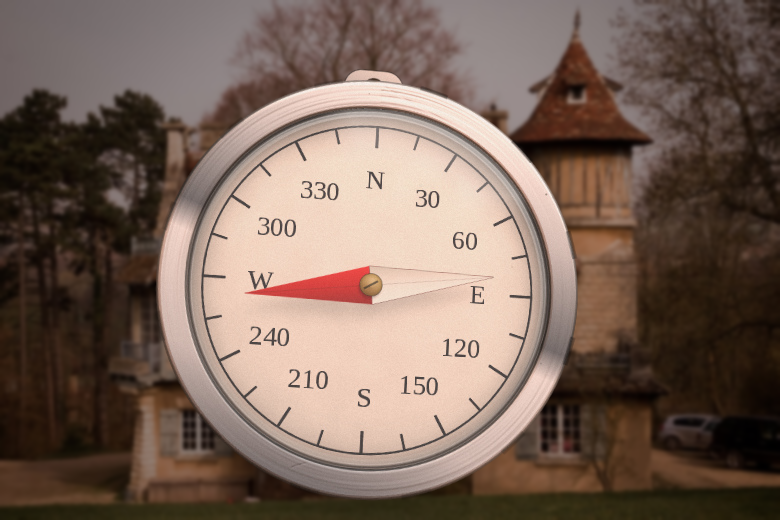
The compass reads 262.5 °
